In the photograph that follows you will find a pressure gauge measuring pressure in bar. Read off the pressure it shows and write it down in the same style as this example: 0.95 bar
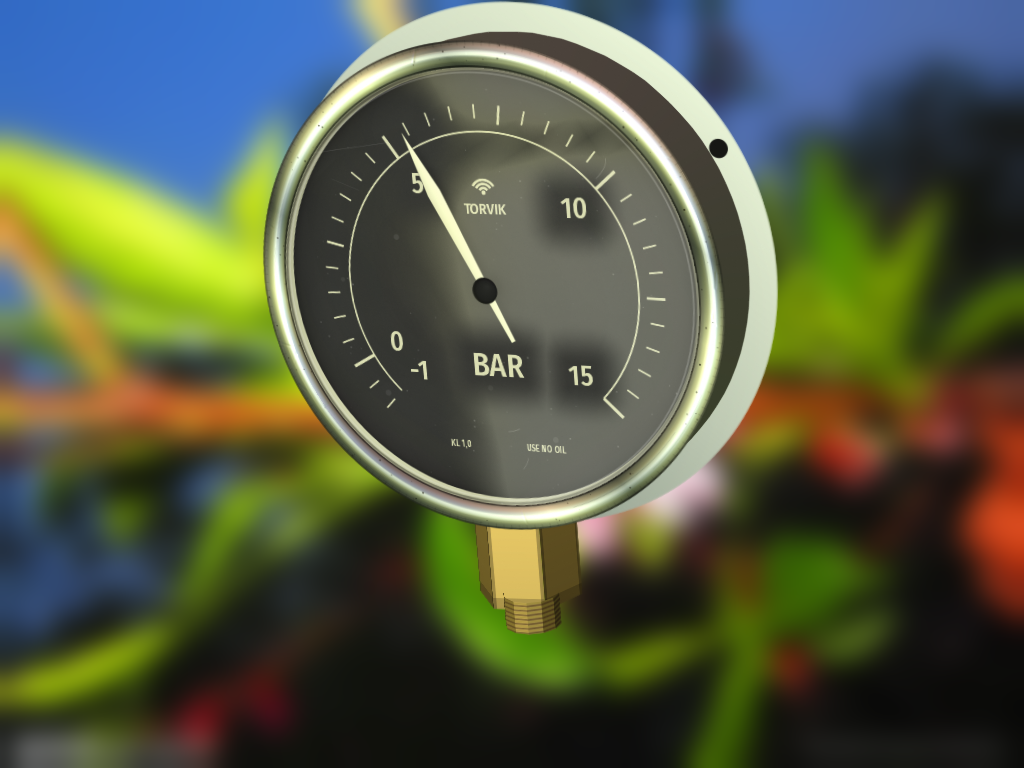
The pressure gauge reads 5.5 bar
